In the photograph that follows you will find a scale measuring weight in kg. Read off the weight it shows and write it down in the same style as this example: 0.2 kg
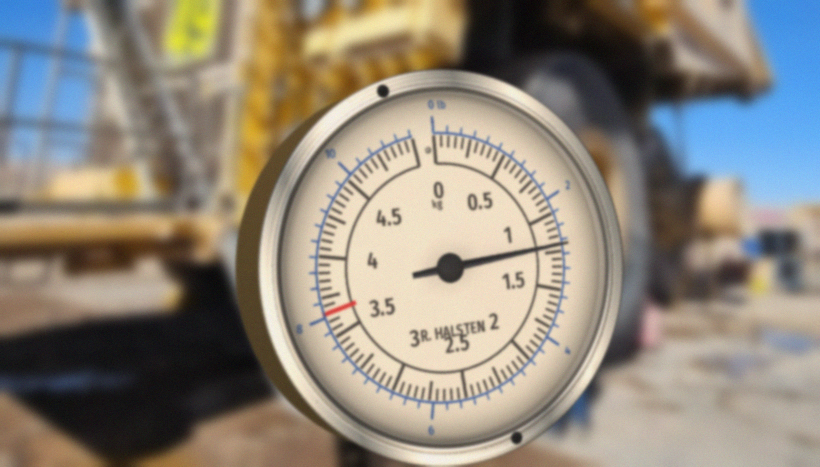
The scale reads 1.2 kg
